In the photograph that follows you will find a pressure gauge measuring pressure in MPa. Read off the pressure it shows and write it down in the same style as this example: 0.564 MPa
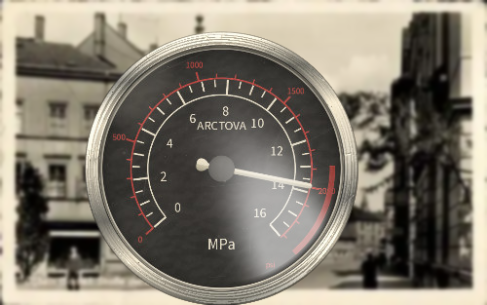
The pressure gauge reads 13.75 MPa
